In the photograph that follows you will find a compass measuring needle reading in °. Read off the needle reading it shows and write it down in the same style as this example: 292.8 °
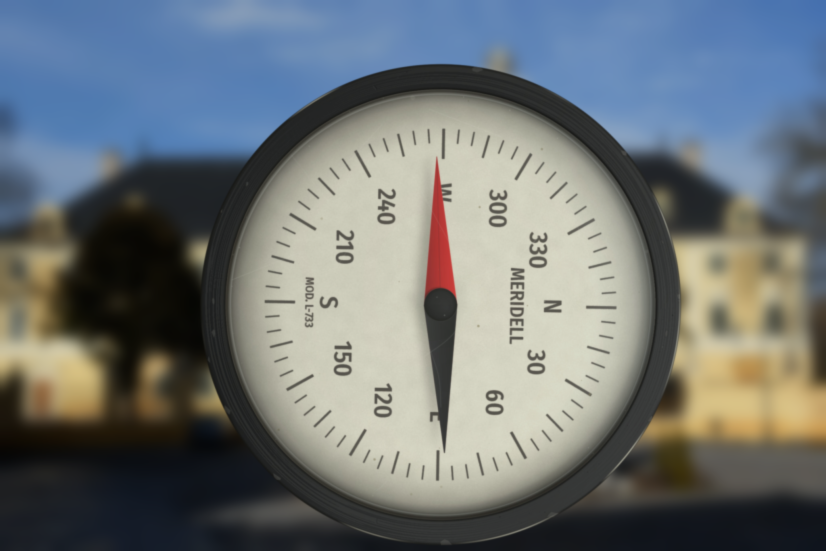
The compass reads 267.5 °
